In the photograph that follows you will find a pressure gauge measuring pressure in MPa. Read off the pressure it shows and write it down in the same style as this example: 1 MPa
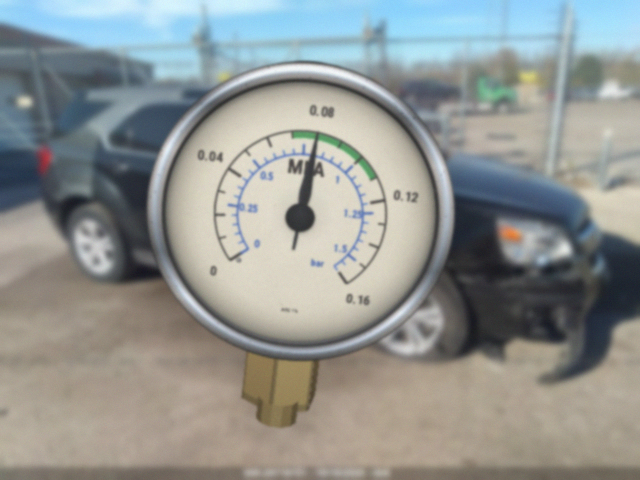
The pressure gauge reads 0.08 MPa
